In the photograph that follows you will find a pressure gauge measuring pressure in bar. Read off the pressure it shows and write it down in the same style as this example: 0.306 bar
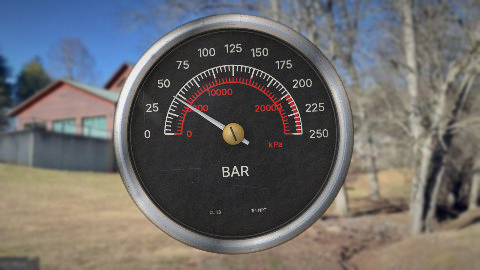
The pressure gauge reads 45 bar
